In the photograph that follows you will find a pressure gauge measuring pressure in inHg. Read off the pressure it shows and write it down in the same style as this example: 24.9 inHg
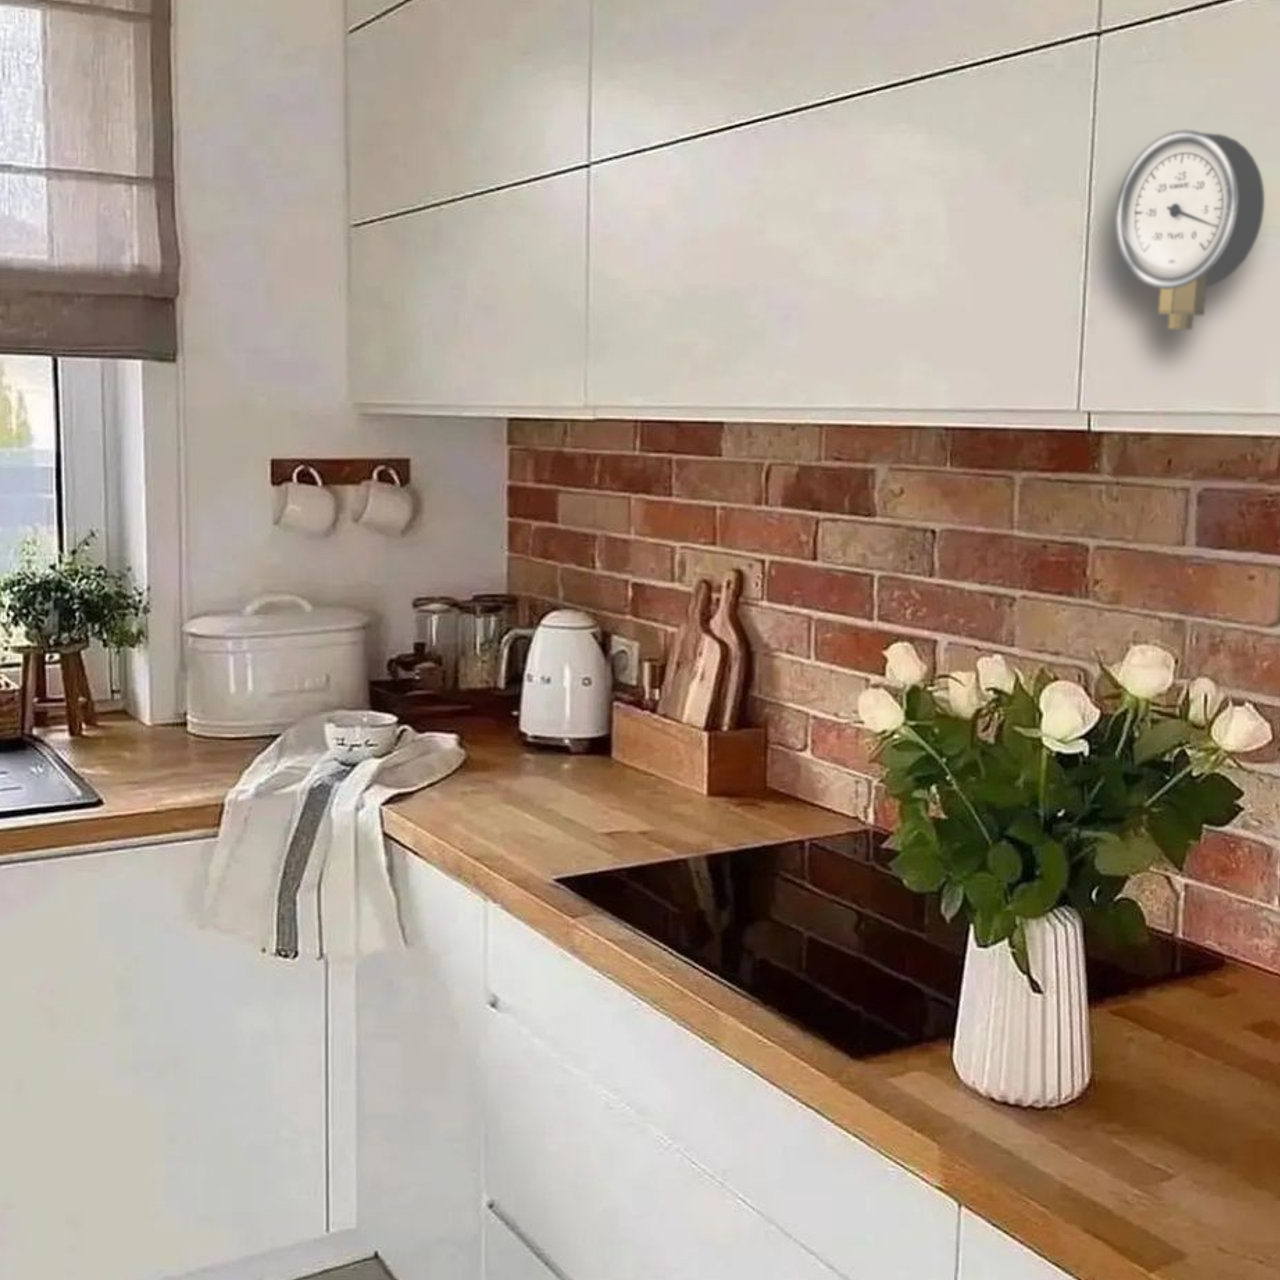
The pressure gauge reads -3 inHg
